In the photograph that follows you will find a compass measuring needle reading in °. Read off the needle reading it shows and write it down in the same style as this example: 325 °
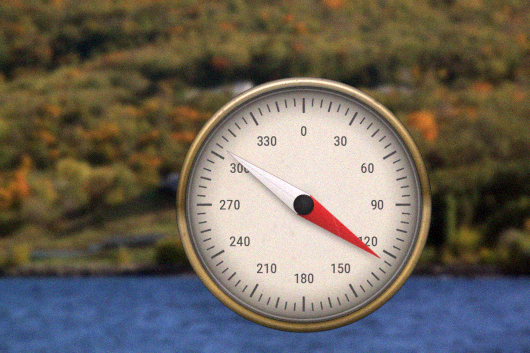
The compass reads 125 °
